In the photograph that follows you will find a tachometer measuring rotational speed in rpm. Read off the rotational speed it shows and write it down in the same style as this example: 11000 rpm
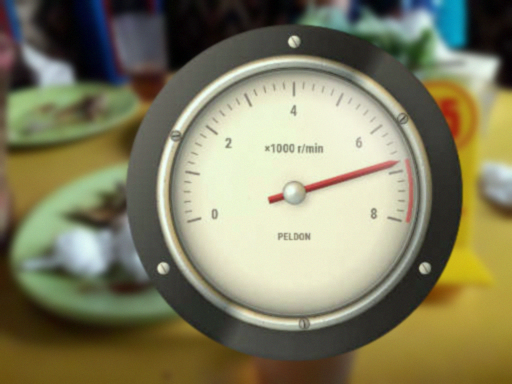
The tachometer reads 6800 rpm
